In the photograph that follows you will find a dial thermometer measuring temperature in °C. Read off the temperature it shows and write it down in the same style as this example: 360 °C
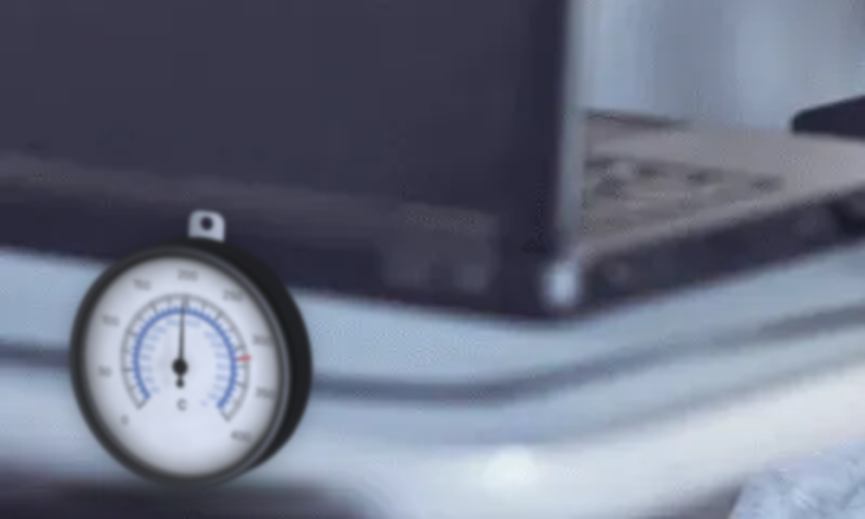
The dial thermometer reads 200 °C
